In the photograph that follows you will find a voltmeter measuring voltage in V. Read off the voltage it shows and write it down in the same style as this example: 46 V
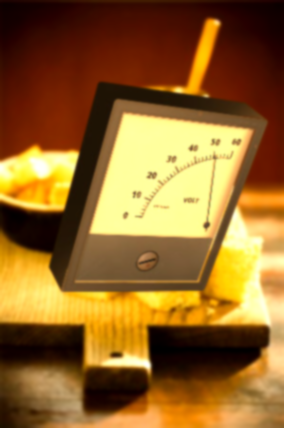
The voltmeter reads 50 V
